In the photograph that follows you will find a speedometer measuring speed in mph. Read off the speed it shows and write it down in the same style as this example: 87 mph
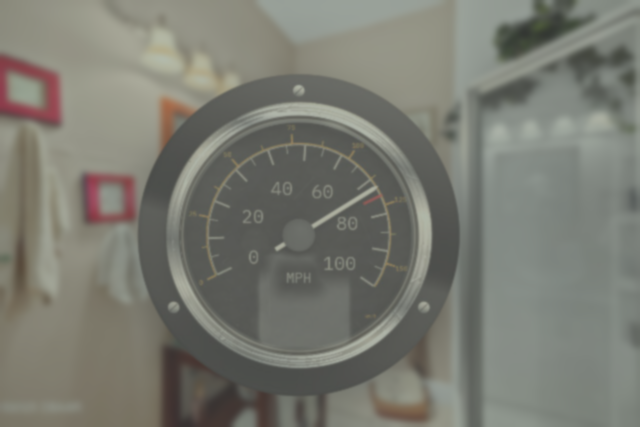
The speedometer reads 72.5 mph
